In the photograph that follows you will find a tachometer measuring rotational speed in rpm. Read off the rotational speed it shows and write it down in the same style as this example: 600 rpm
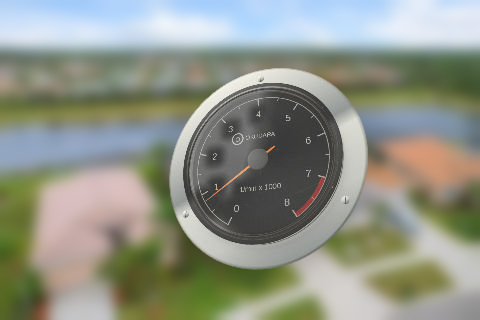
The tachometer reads 750 rpm
